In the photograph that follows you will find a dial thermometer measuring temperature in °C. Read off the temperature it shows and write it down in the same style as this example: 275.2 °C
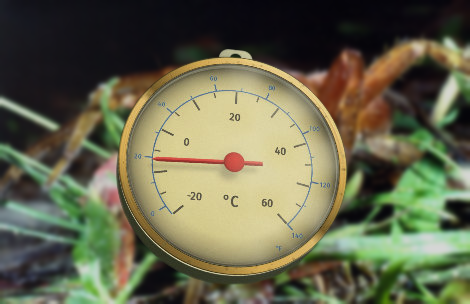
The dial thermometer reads -7.5 °C
